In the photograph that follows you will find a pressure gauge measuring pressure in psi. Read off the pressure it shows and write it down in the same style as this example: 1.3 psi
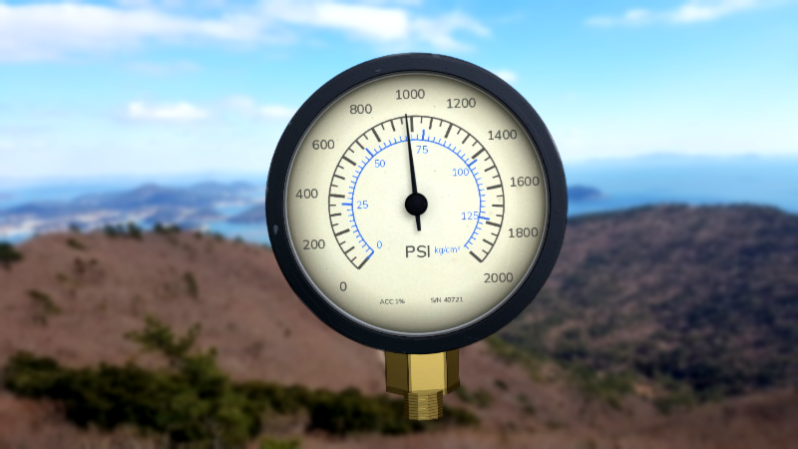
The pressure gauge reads 975 psi
